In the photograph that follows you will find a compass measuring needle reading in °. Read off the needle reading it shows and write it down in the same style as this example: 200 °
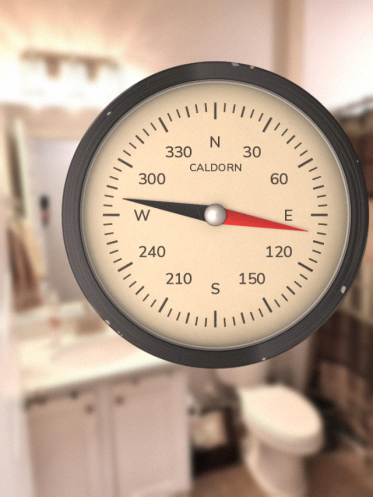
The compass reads 100 °
